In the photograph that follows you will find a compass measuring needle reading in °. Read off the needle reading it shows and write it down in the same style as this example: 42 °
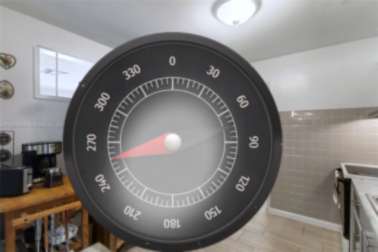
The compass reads 255 °
